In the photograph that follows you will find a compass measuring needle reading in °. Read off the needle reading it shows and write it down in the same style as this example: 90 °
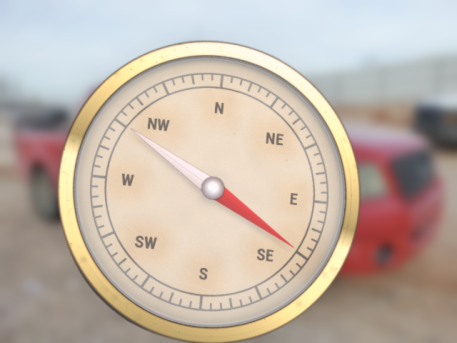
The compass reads 120 °
